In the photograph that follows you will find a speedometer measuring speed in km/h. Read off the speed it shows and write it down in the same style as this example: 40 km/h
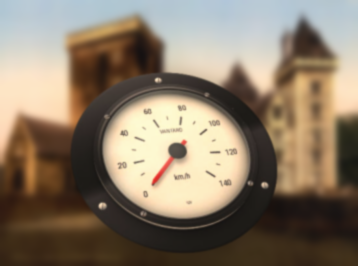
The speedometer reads 0 km/h
